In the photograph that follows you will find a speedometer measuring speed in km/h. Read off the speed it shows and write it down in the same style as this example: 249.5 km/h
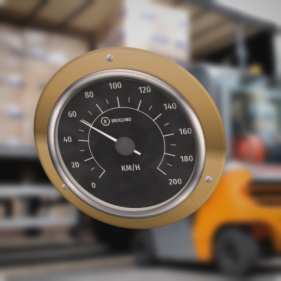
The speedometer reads 60 km/h
